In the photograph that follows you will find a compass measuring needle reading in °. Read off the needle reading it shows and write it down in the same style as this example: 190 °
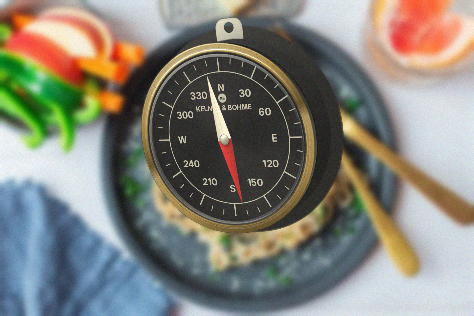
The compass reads 170 °
